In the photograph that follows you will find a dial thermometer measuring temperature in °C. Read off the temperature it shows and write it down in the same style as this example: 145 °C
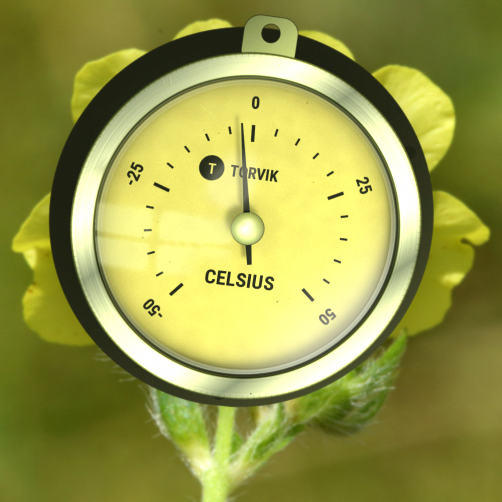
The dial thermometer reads -2.5 °C
